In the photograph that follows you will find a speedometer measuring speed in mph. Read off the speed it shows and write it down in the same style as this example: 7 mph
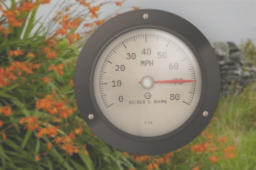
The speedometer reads 70 mph
